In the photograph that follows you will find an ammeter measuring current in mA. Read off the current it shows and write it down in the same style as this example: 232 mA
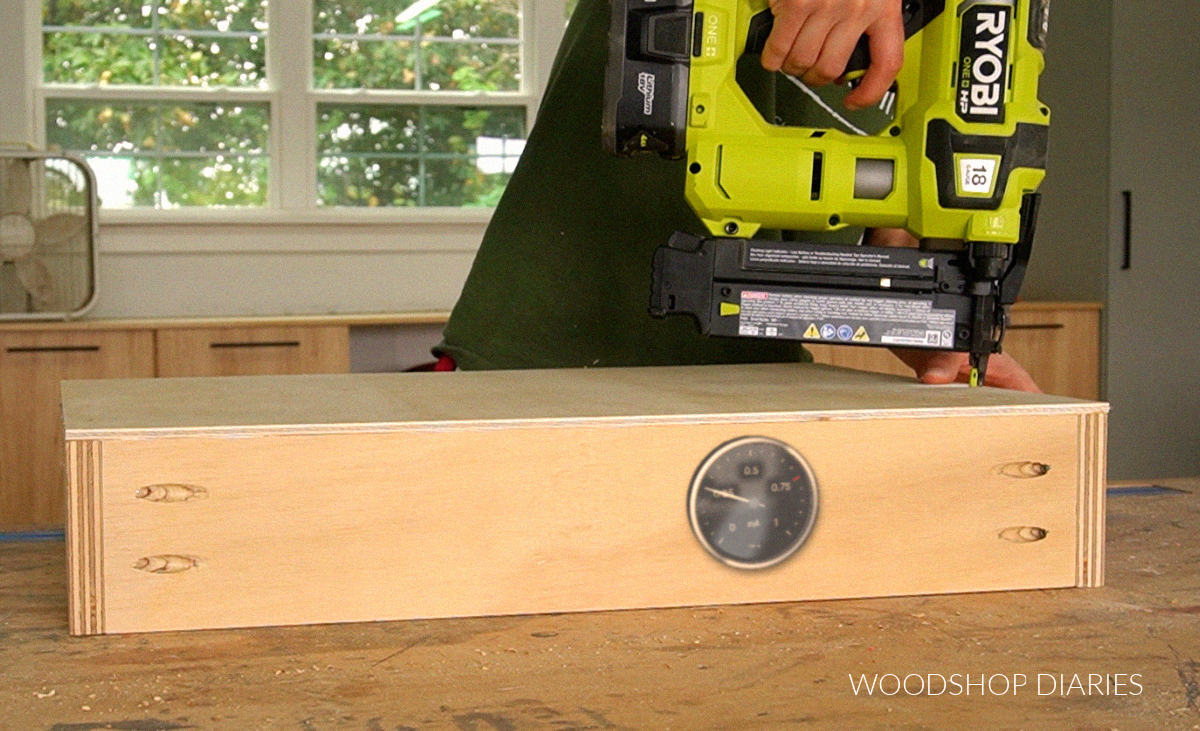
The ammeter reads 0.25 mA
